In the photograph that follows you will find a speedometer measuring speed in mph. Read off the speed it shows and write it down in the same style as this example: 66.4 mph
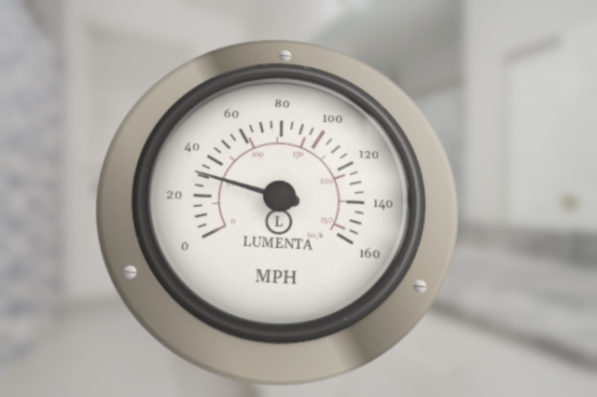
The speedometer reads 30 mph
